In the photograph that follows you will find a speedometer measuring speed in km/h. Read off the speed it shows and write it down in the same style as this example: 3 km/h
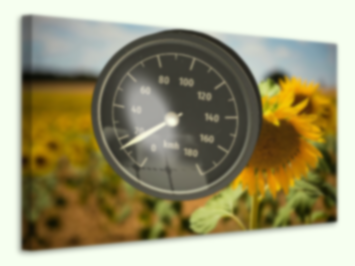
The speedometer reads 15 km/h
